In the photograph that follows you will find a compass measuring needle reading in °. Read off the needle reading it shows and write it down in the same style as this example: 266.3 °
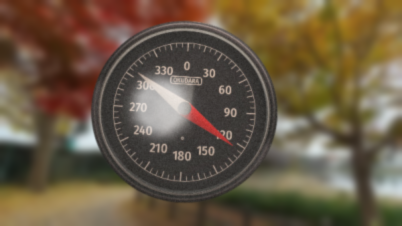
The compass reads 125 °
